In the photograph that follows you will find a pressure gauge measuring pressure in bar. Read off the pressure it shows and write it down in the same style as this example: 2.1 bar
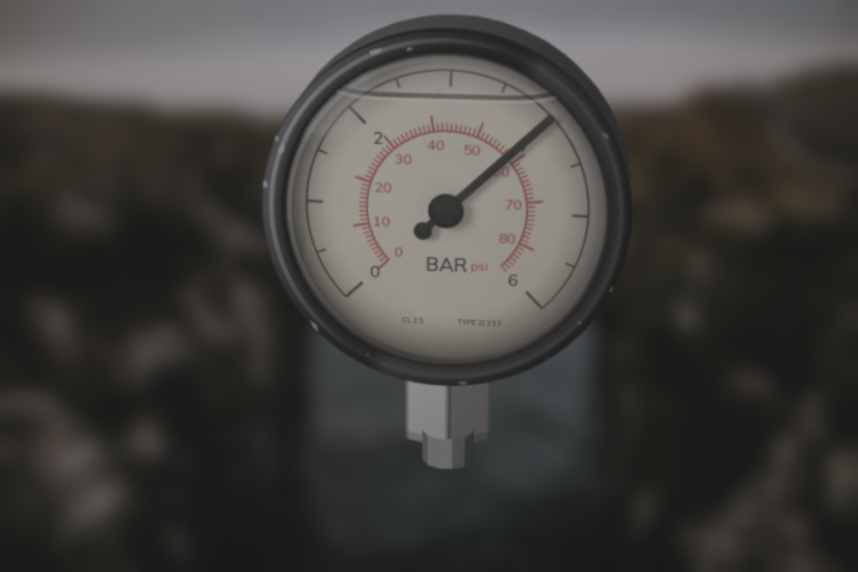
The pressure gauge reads 4 bar
